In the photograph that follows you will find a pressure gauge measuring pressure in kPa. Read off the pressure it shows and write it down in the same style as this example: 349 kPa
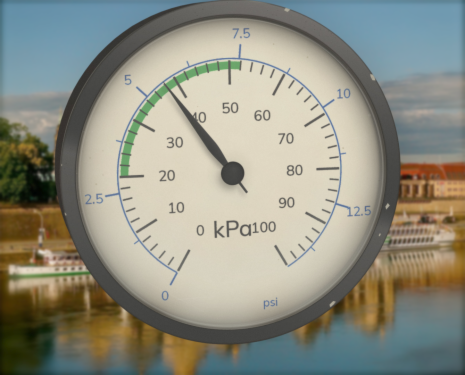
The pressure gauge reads 38 kPa
